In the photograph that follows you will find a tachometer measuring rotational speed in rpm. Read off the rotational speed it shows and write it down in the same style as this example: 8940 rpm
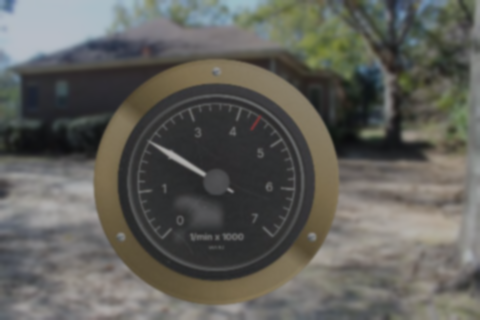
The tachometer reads 2000 rpm
